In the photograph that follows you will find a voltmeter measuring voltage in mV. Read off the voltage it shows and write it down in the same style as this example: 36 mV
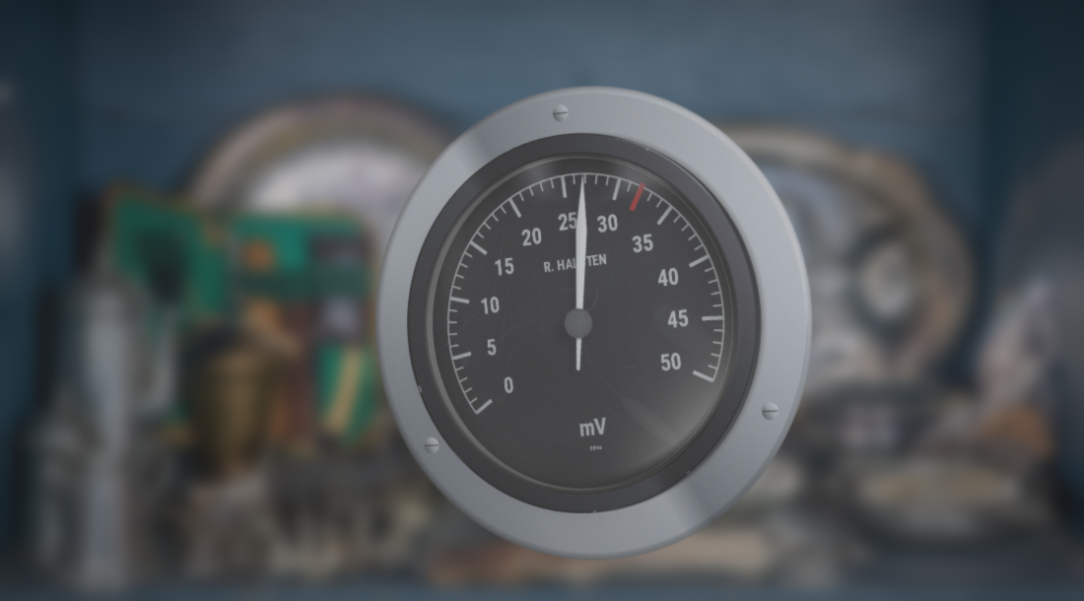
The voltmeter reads 27 mV
